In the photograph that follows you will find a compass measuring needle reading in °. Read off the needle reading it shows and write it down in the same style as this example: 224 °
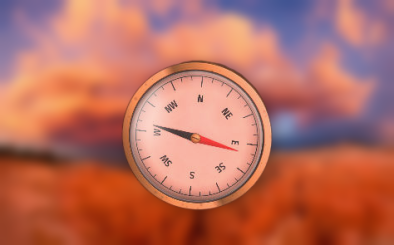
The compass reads 100 °
